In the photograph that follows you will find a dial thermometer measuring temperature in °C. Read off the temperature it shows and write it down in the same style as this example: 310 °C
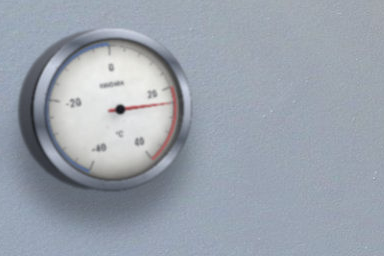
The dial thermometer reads 24 °C
